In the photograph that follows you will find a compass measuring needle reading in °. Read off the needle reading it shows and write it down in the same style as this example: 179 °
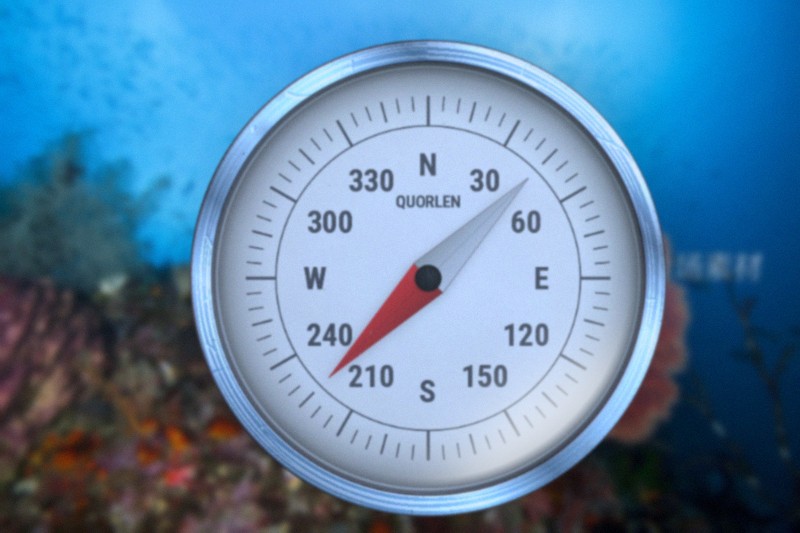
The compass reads 225 °
